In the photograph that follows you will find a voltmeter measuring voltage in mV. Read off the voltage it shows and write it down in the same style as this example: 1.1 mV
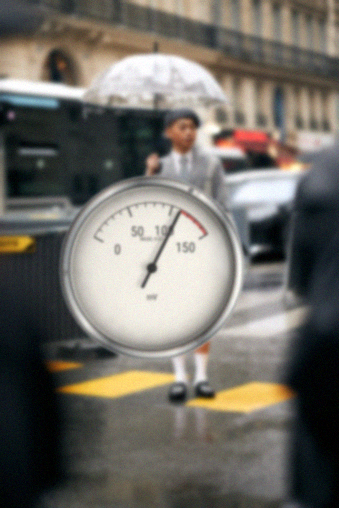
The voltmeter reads 110 mV
